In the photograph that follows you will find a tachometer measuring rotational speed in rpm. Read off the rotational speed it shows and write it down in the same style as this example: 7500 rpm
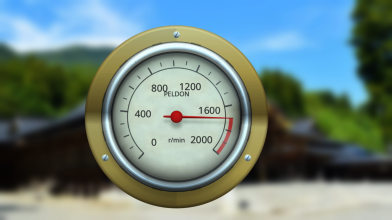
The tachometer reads 1700 rpm
